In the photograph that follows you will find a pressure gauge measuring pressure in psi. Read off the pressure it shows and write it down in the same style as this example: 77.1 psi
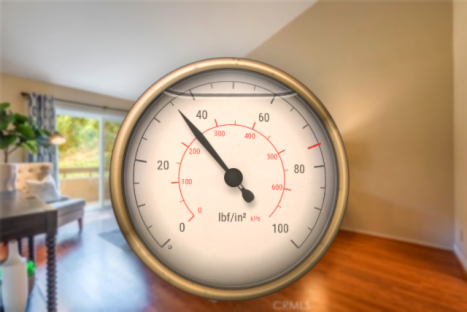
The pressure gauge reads 35 psi
